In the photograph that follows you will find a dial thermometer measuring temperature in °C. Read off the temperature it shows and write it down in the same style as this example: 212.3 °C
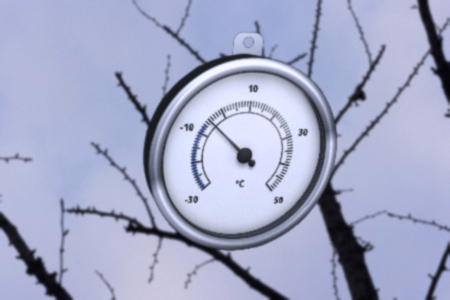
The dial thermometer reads -5 °C
